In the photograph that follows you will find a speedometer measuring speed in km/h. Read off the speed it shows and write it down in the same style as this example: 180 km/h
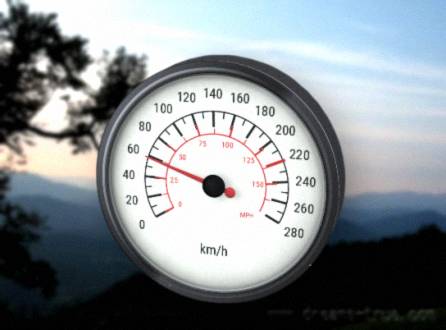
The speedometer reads 60 km/h
